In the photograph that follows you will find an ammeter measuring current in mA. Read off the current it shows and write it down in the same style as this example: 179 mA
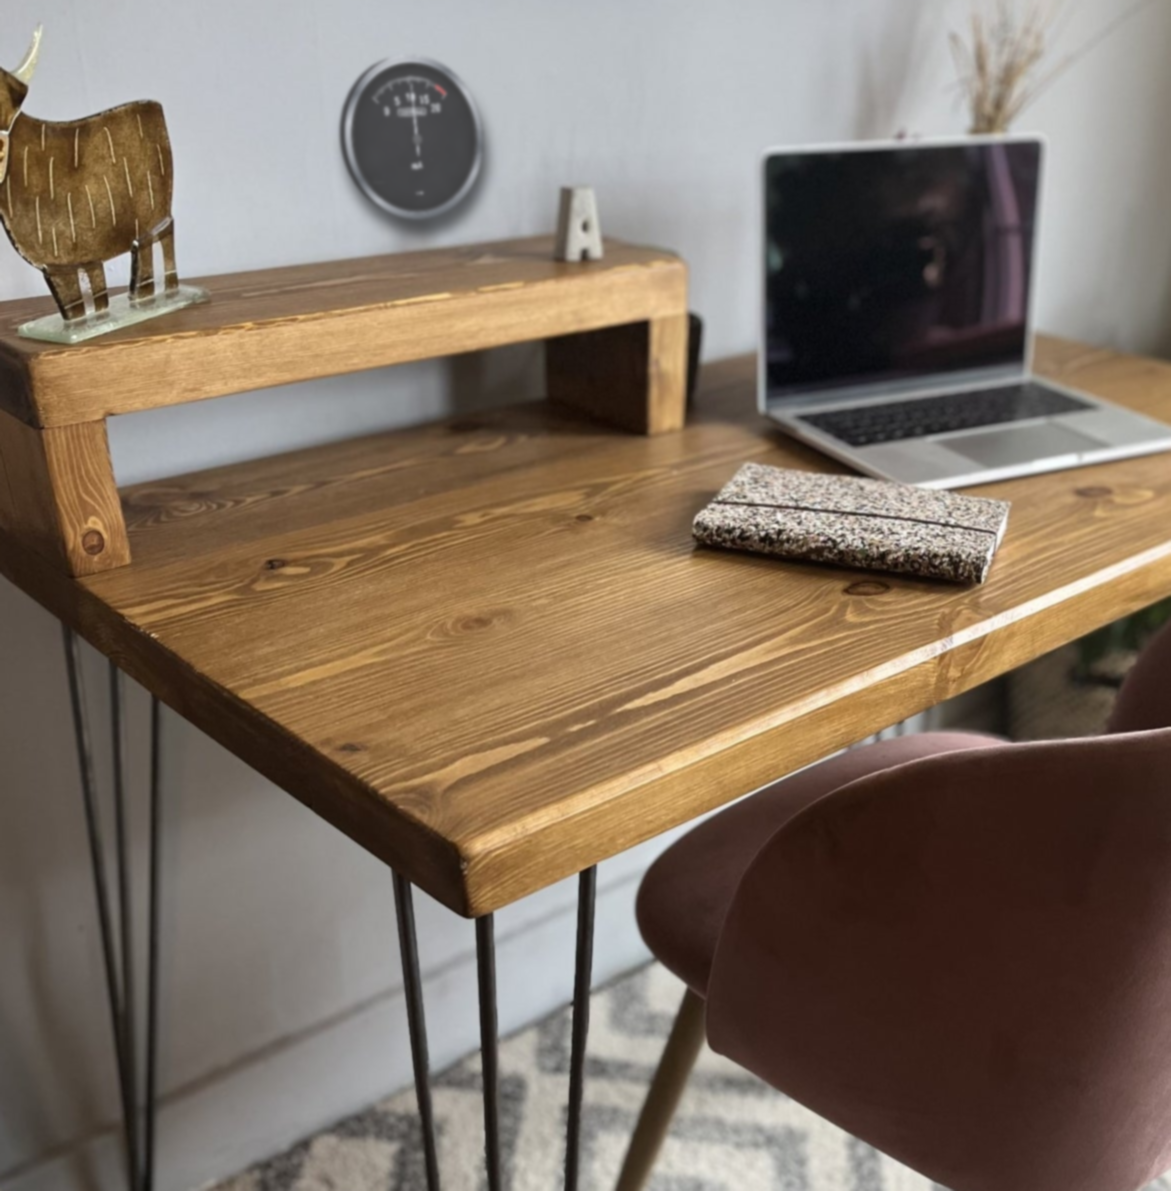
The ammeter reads 10 mA
